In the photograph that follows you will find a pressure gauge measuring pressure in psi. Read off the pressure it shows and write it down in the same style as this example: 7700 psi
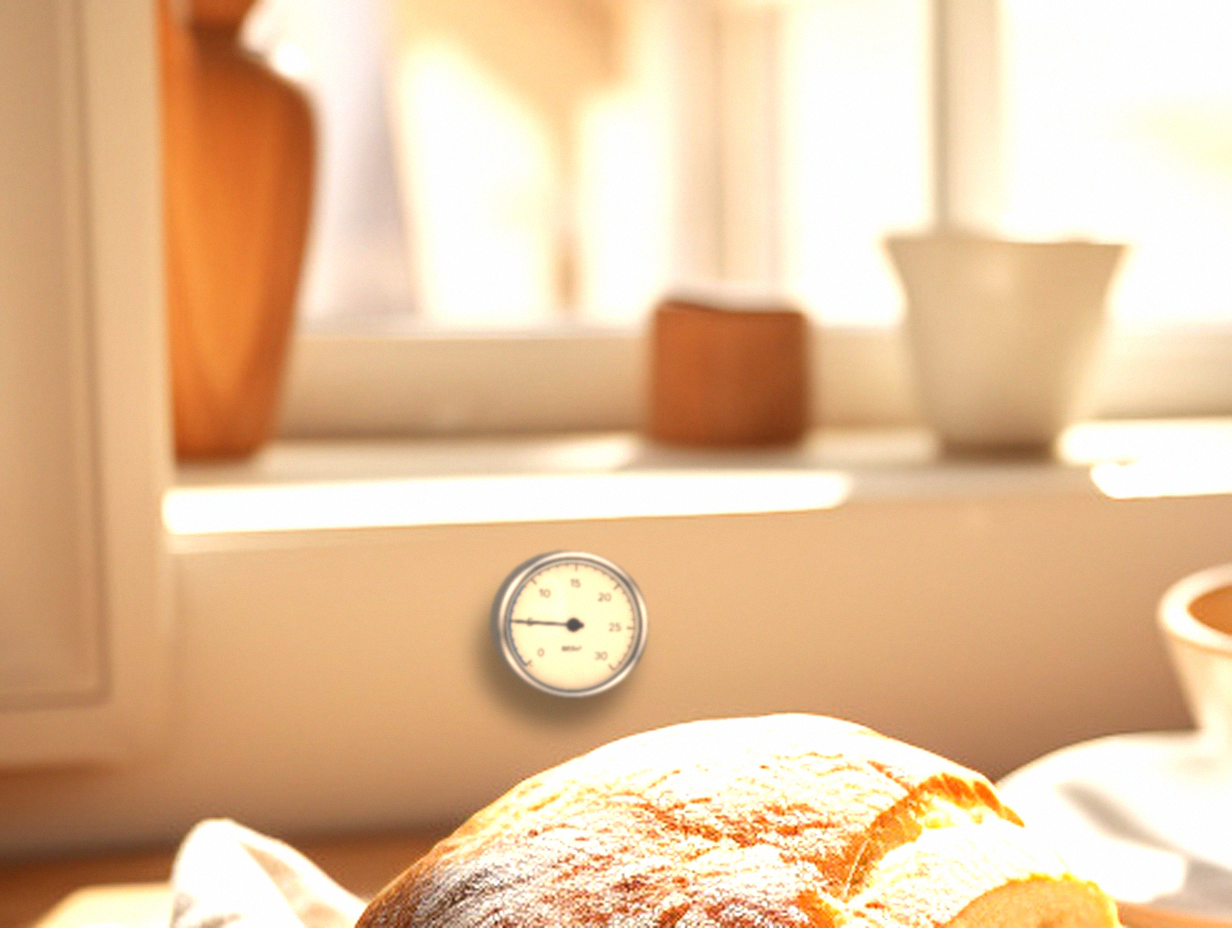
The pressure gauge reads 5 psi
